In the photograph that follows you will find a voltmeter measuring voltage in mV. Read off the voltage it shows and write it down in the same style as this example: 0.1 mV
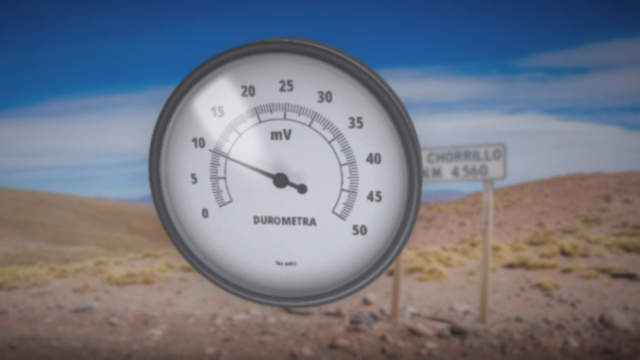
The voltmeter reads 10 mV
